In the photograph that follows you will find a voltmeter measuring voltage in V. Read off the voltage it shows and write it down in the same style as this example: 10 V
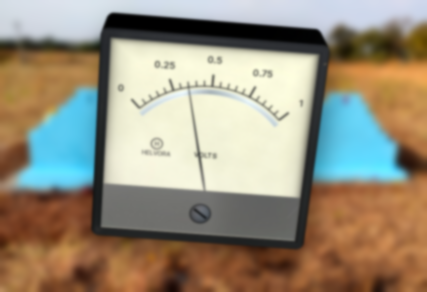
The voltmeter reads 0.35 V
